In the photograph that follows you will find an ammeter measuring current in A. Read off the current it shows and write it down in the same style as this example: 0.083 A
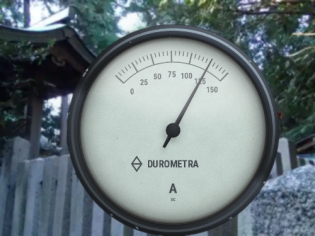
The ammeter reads 125 A
